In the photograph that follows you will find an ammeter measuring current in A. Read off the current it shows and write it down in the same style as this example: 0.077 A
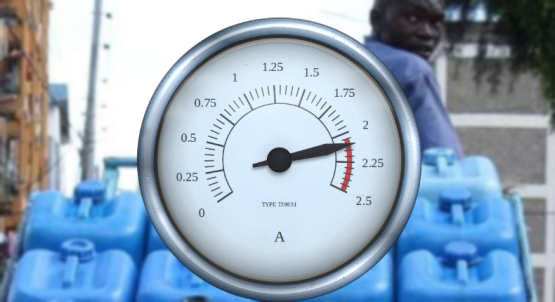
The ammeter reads 2.1 A
